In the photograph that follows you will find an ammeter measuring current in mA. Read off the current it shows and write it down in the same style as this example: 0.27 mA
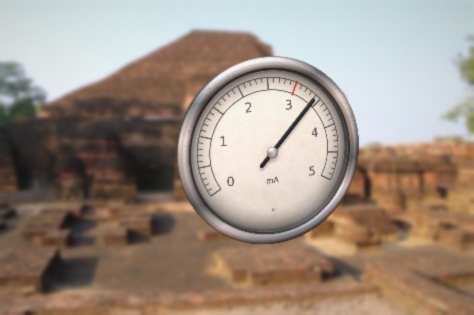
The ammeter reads 3.4 mA
